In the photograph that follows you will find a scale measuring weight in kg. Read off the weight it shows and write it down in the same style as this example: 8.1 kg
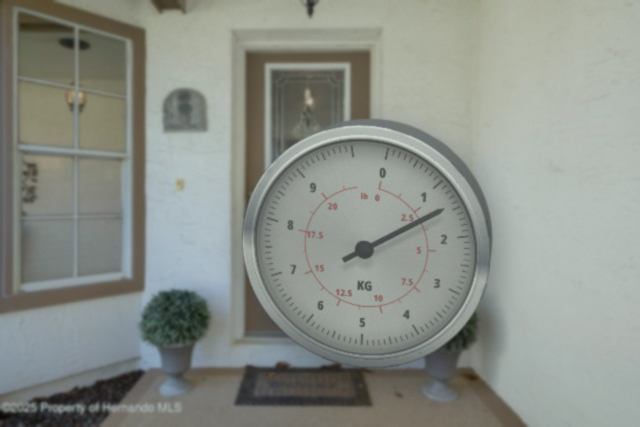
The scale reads 1.4 kg
